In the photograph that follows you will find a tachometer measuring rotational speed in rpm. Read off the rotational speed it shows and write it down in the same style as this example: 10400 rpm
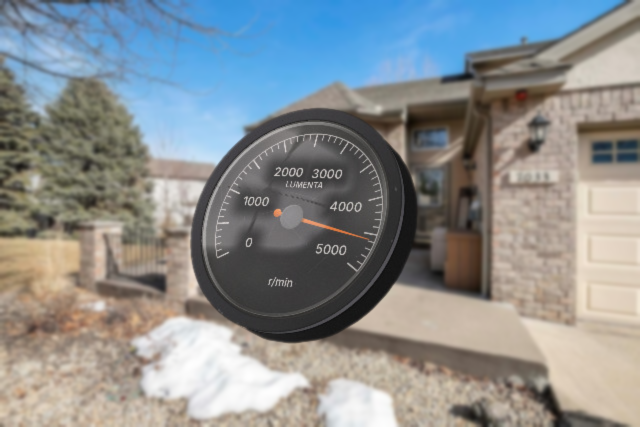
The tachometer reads 4600 rpm
